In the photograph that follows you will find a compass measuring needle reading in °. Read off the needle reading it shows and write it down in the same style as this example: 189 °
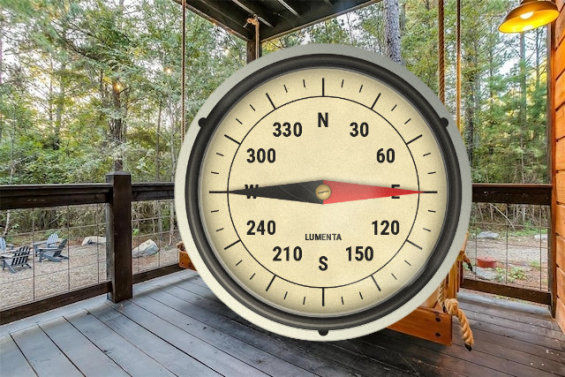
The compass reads 90 °
